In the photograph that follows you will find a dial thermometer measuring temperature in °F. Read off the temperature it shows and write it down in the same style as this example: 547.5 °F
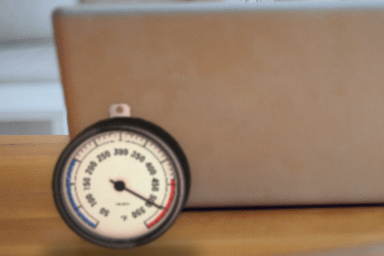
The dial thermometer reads 500 °F
